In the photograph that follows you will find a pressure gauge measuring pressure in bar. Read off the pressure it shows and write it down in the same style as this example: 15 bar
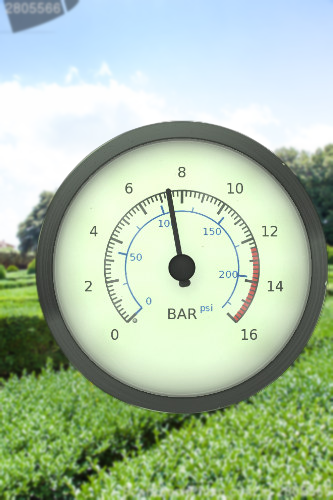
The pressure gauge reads 7.4 bar
